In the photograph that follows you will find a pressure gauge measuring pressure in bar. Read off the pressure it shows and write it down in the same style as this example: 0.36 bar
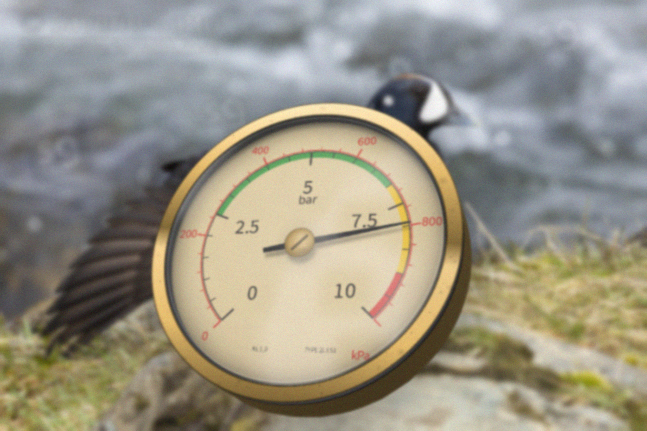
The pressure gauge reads 8 bar
